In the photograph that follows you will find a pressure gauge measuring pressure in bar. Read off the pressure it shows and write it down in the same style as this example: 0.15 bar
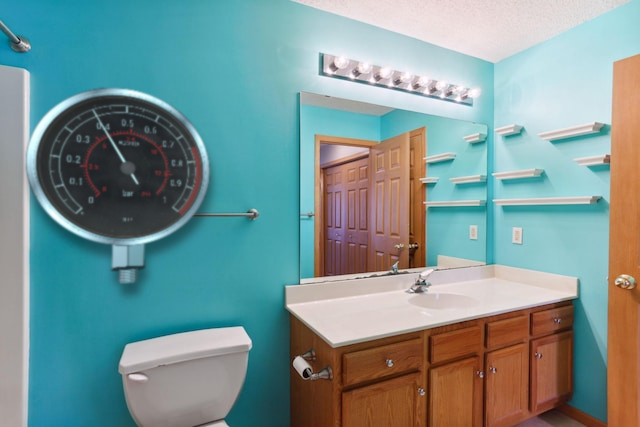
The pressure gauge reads 0.4 bar
